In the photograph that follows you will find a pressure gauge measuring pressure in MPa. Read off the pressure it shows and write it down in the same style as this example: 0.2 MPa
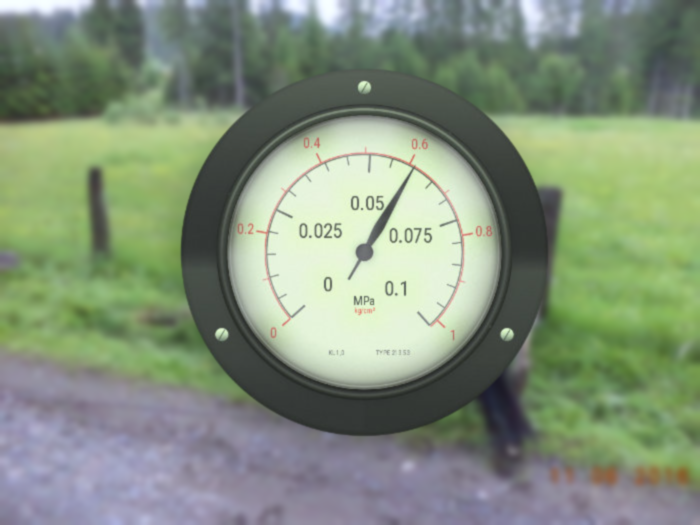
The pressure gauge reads 0.06 MPa
